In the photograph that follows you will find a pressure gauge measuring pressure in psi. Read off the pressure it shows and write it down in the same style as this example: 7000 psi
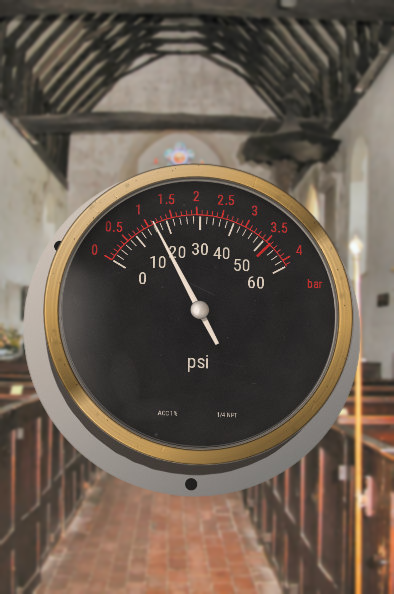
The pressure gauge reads 16 psi
